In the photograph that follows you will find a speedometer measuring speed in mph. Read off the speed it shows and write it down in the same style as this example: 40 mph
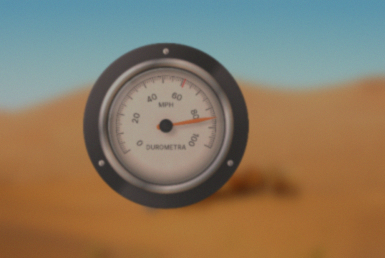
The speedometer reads 85 mph
